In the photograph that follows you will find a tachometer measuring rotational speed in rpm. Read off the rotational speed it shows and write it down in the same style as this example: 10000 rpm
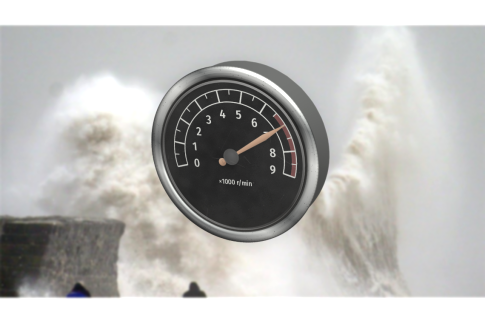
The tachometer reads 7000 rpm
